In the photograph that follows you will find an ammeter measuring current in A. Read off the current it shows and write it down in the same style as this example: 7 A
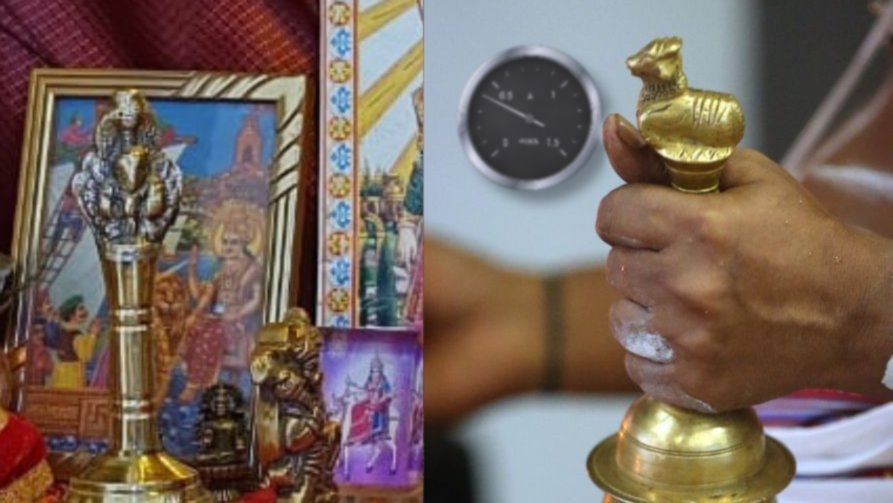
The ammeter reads 0.4 A
